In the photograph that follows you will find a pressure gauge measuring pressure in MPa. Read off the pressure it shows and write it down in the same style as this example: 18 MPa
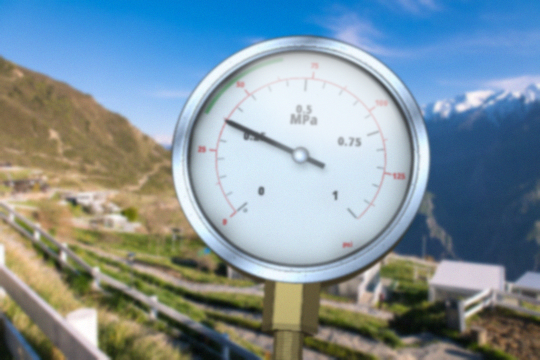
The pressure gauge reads 0.25 MPa
